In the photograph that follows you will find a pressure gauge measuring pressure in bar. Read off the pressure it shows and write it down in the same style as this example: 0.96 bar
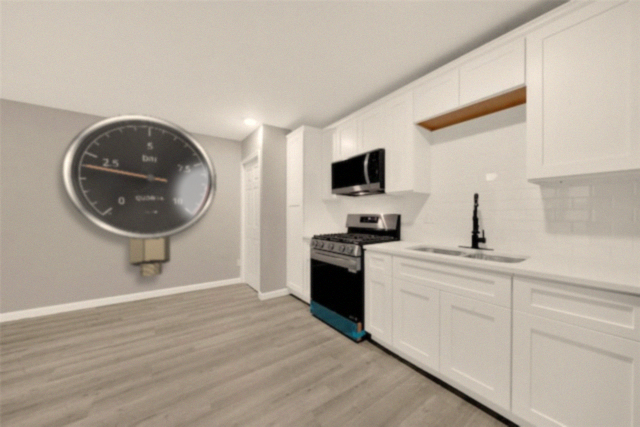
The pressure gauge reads 2 bar
